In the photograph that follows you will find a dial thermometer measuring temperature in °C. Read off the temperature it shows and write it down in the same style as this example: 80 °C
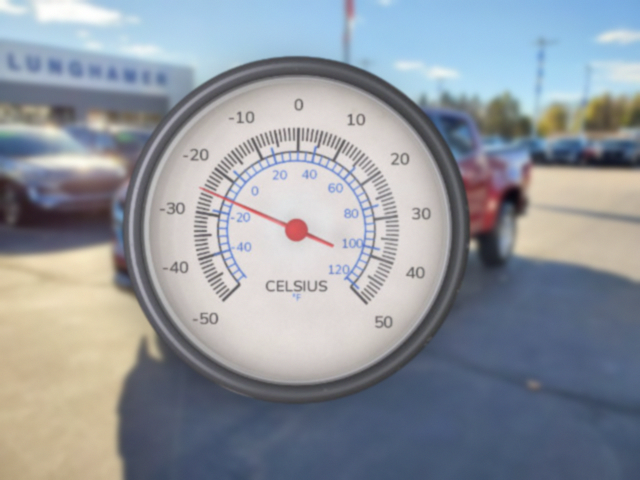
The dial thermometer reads -25 °C
